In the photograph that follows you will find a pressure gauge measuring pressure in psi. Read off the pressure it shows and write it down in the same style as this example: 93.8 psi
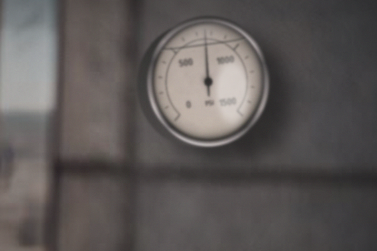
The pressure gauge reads 750 psi
